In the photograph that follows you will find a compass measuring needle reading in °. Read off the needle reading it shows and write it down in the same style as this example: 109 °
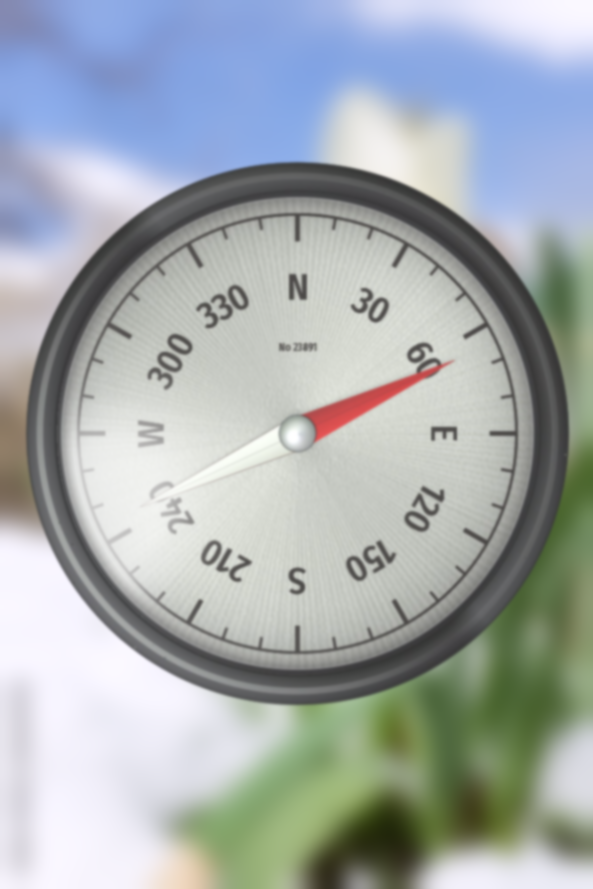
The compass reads 65 °
